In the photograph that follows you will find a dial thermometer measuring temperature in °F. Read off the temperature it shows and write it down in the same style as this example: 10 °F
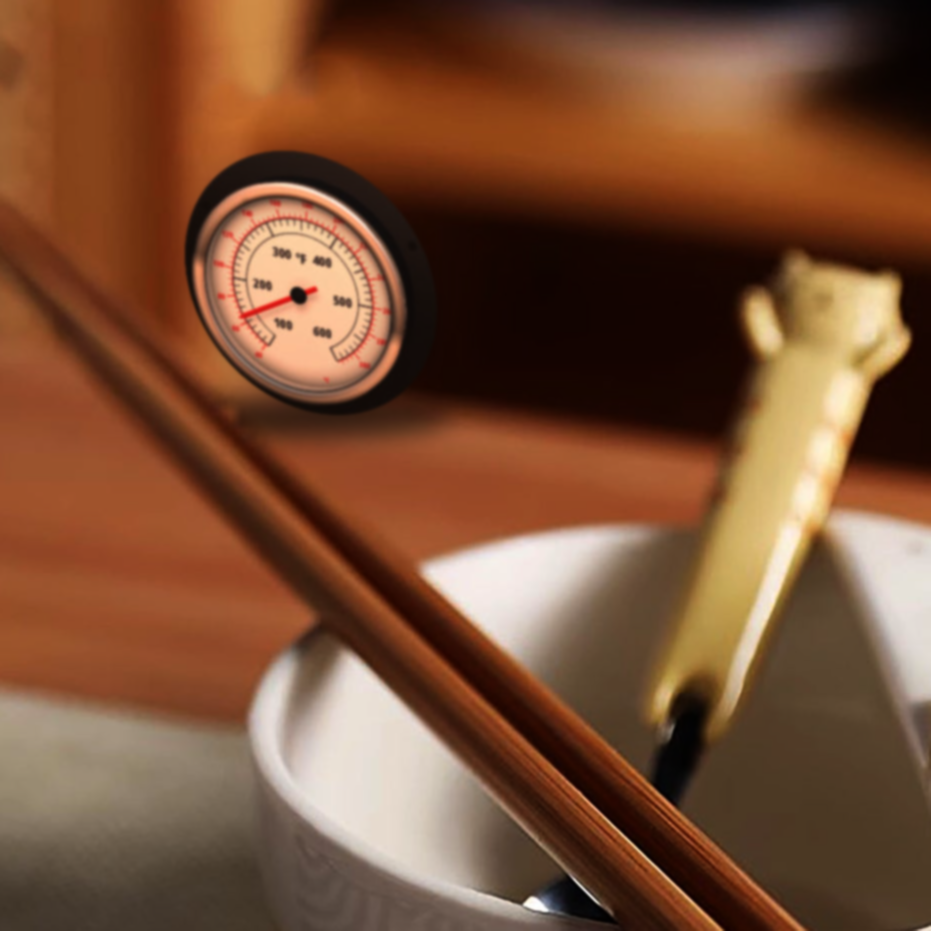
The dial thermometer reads 150 °F
